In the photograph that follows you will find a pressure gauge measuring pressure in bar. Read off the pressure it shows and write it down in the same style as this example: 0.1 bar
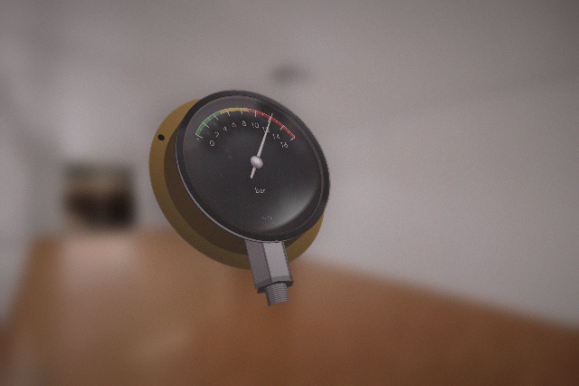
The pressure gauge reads 12 bar
